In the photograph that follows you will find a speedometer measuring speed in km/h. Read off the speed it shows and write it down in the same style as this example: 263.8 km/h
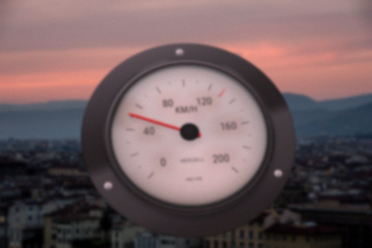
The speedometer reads 50 km/h
